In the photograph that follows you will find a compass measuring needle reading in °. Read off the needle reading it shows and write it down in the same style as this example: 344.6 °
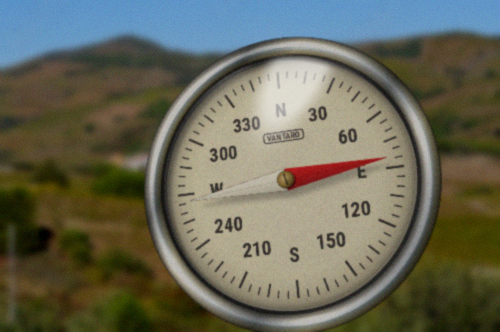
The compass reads 85 °
